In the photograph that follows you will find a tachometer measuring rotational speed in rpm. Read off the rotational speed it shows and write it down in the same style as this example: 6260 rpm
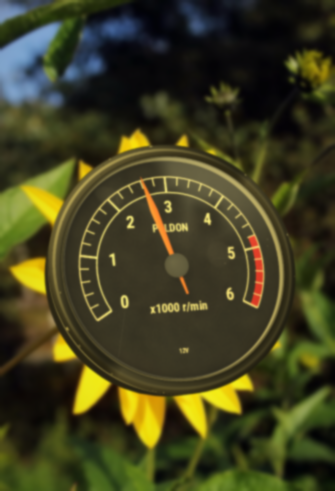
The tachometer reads 2600 rpm
